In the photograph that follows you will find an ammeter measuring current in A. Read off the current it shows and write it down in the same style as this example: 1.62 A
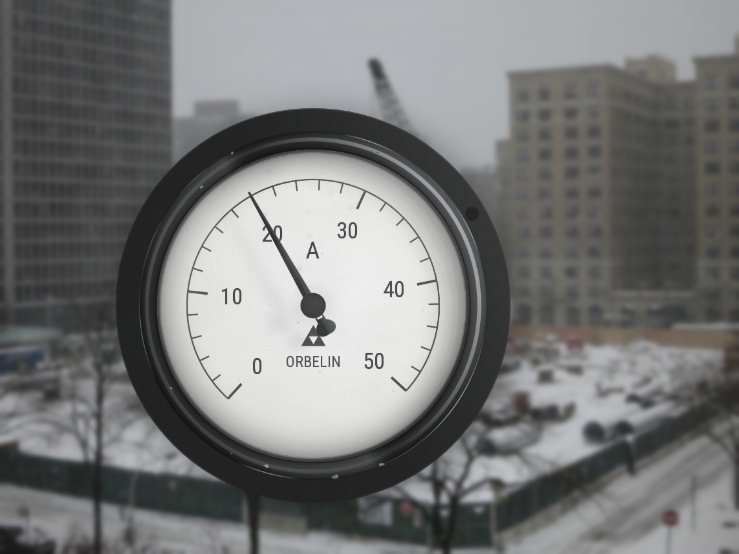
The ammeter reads 20 A
